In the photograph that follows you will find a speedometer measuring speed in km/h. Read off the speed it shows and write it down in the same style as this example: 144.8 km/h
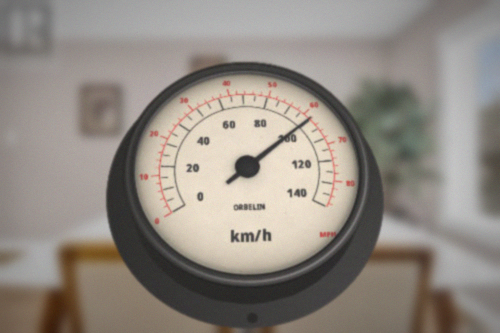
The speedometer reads 100 km/h
